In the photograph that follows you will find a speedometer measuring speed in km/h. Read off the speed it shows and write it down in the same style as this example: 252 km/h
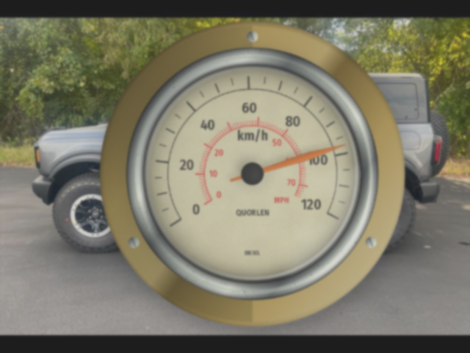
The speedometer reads 97.5 km/h
